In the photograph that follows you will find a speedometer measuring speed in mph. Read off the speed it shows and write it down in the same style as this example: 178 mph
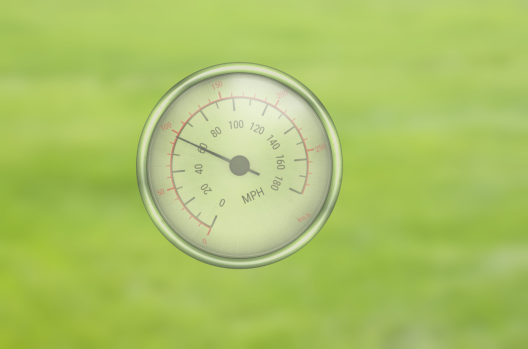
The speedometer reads 60 mph
